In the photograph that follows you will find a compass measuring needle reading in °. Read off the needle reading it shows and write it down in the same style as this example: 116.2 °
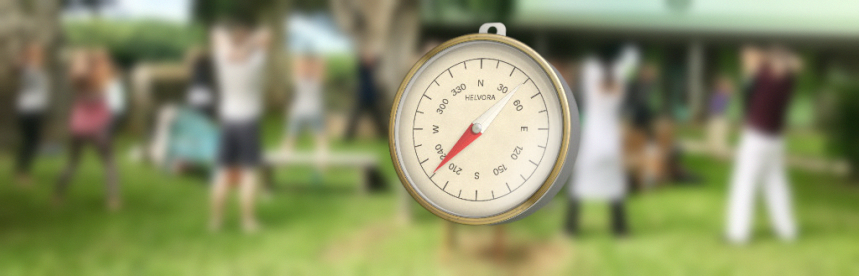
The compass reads 225 °
